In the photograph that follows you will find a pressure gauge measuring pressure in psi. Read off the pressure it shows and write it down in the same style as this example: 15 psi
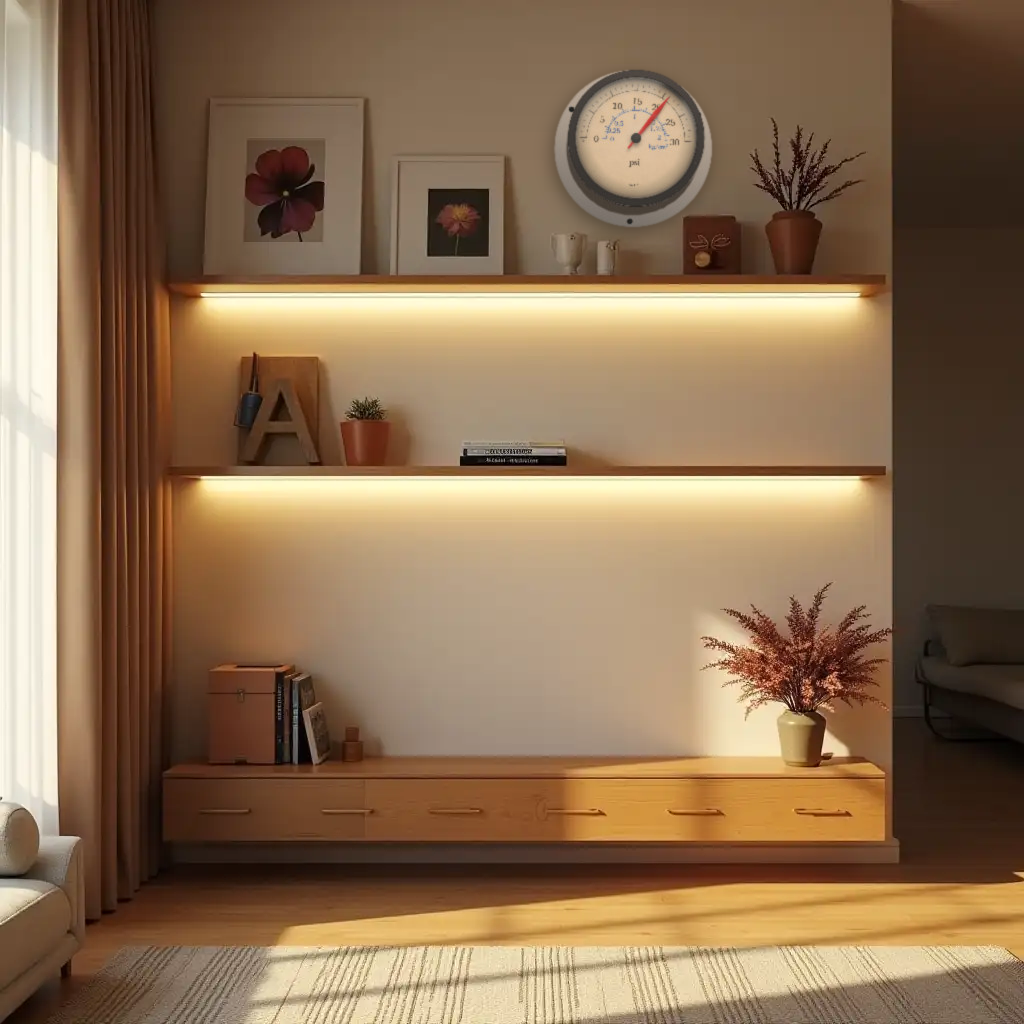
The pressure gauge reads 21 psi
